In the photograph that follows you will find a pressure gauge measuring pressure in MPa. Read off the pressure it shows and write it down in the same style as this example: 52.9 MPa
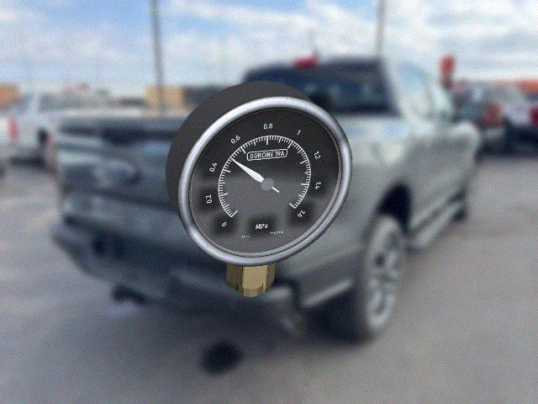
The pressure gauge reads 0.5 MPa
